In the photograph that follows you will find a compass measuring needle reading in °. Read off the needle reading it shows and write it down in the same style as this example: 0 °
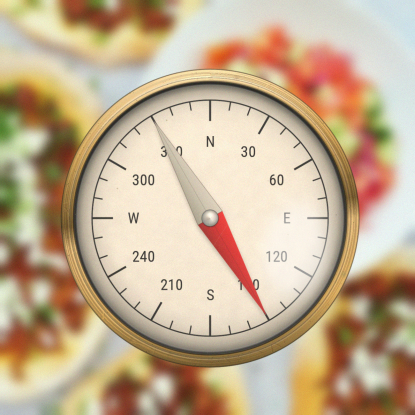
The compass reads 150 °
